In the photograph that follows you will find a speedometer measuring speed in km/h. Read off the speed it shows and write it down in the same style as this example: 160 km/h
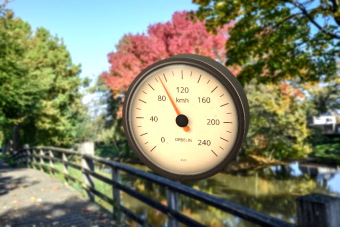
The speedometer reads 95 km/h
